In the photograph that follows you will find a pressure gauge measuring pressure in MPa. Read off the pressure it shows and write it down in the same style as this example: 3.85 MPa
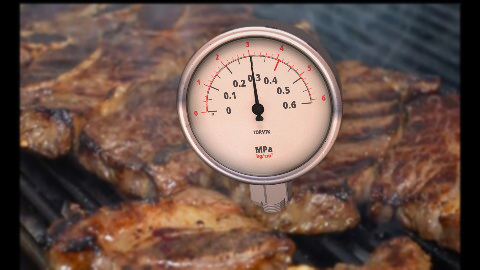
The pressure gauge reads 0.3 MPa
